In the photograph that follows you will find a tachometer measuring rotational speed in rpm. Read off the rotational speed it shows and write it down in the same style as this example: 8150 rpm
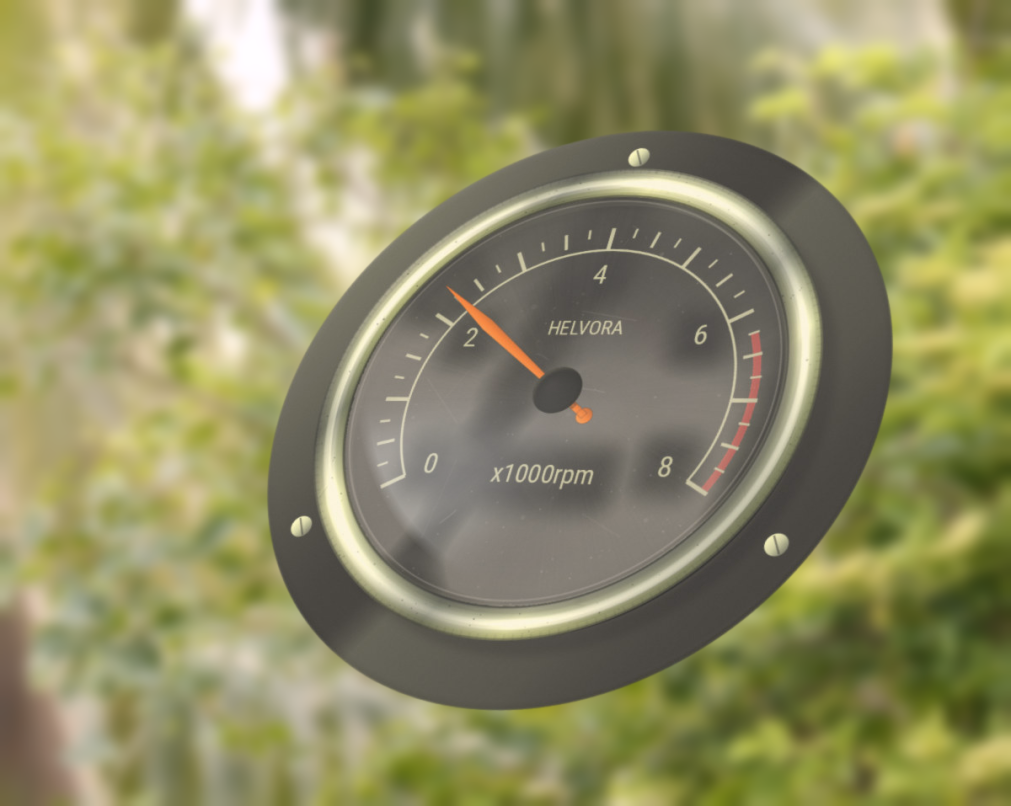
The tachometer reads 2250 rpm
